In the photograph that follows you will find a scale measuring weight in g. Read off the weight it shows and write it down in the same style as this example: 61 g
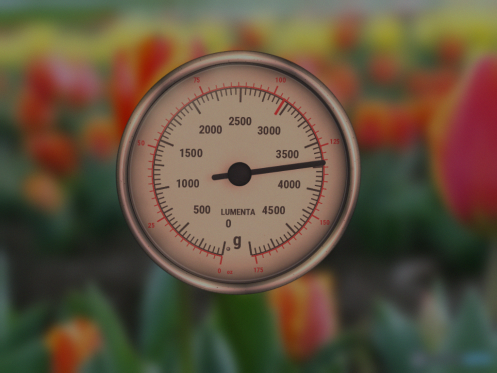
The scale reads 3700 g
